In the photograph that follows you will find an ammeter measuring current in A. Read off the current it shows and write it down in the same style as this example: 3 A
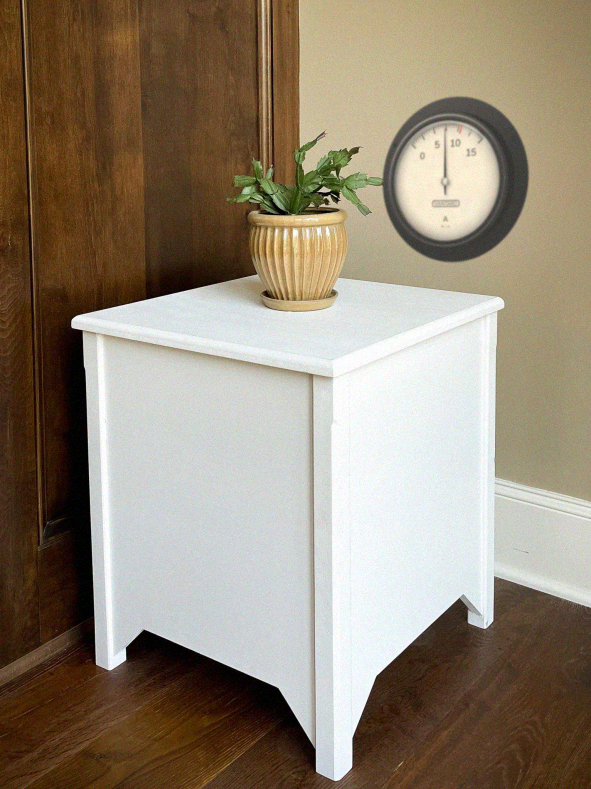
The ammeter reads 7.5 A
